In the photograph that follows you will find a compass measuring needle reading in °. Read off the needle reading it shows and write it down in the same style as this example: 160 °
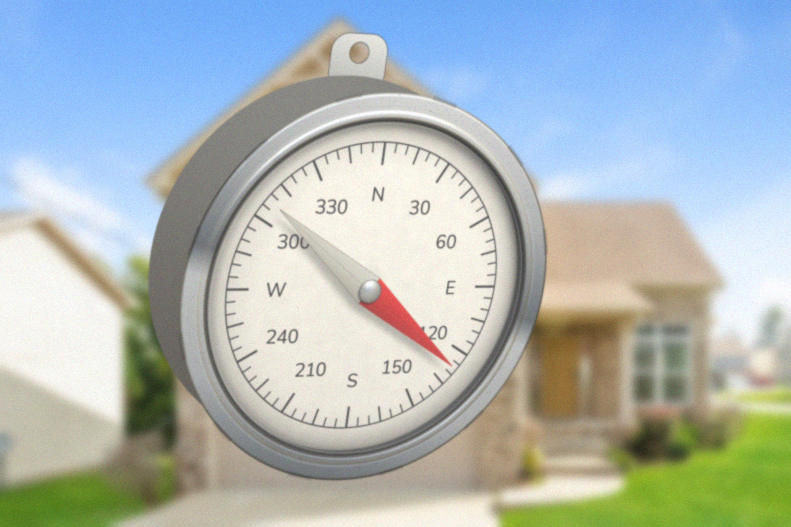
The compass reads 127.5 °
